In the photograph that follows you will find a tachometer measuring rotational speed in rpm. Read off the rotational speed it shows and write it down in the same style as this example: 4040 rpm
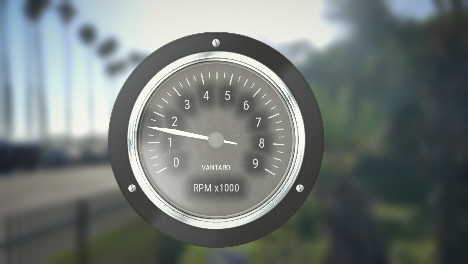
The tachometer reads 1500 rpm
